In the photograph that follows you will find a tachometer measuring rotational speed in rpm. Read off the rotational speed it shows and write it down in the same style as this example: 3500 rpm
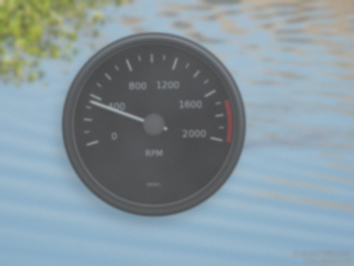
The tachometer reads 350 rpm
